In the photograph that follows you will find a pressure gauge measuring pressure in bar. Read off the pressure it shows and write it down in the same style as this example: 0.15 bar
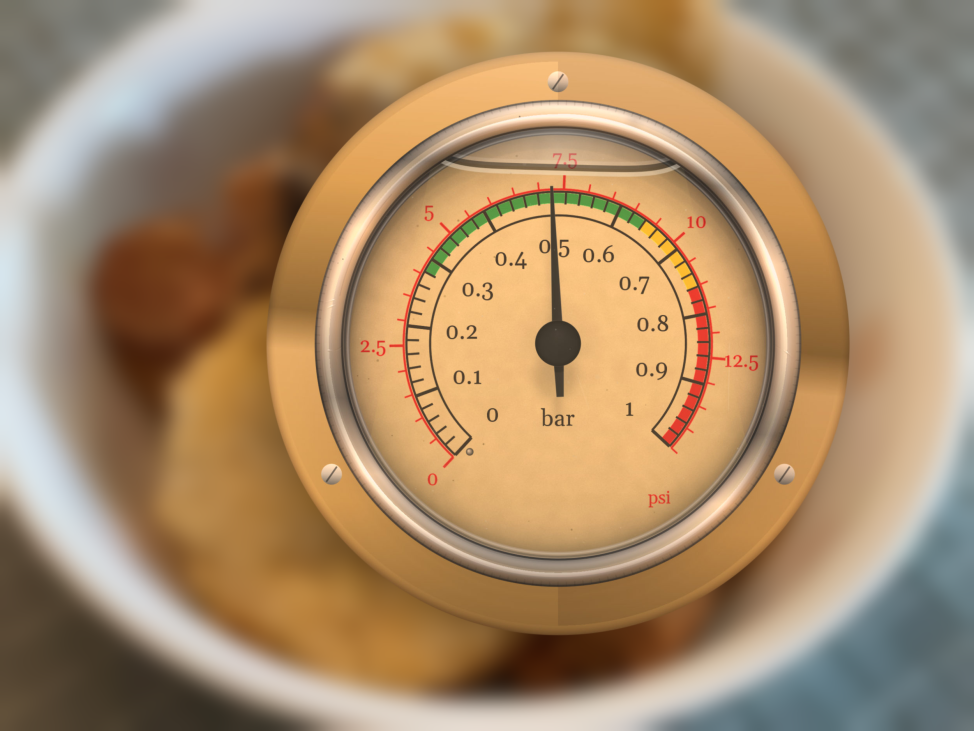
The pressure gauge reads 0.5 bar
